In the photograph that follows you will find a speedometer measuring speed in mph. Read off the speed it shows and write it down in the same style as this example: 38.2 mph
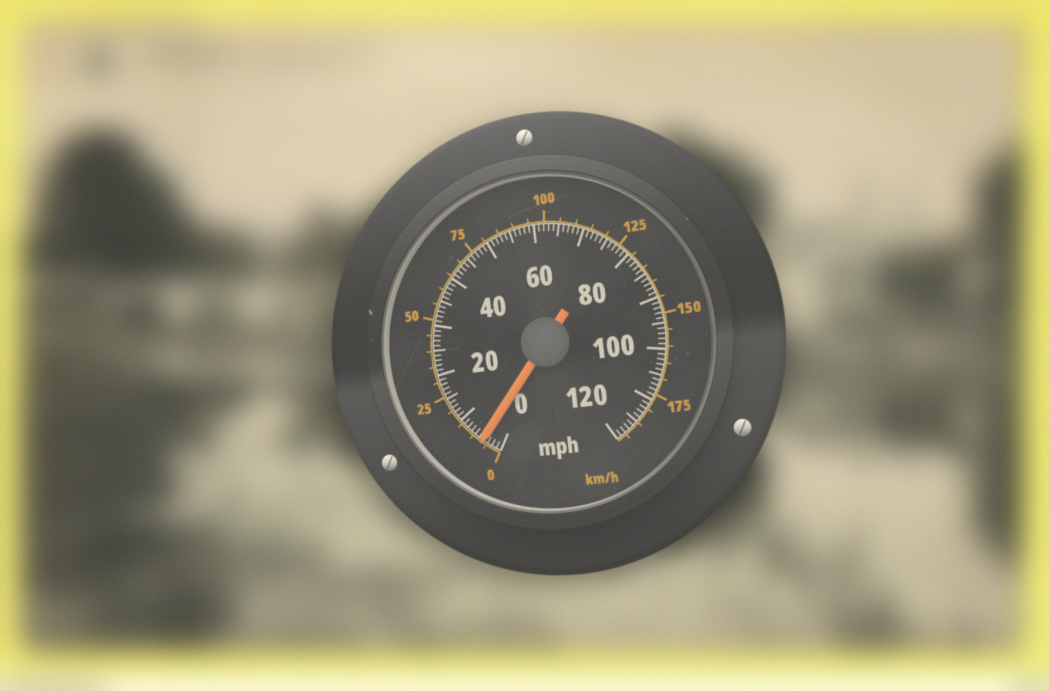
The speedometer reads 4 mph
